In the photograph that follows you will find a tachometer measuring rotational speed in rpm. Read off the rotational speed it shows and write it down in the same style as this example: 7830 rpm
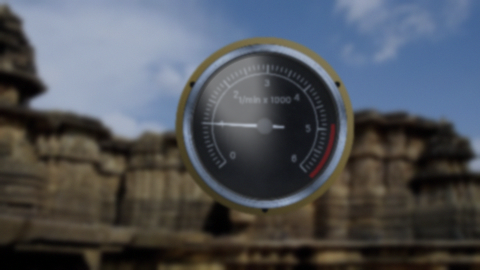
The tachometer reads 1000 rpm
